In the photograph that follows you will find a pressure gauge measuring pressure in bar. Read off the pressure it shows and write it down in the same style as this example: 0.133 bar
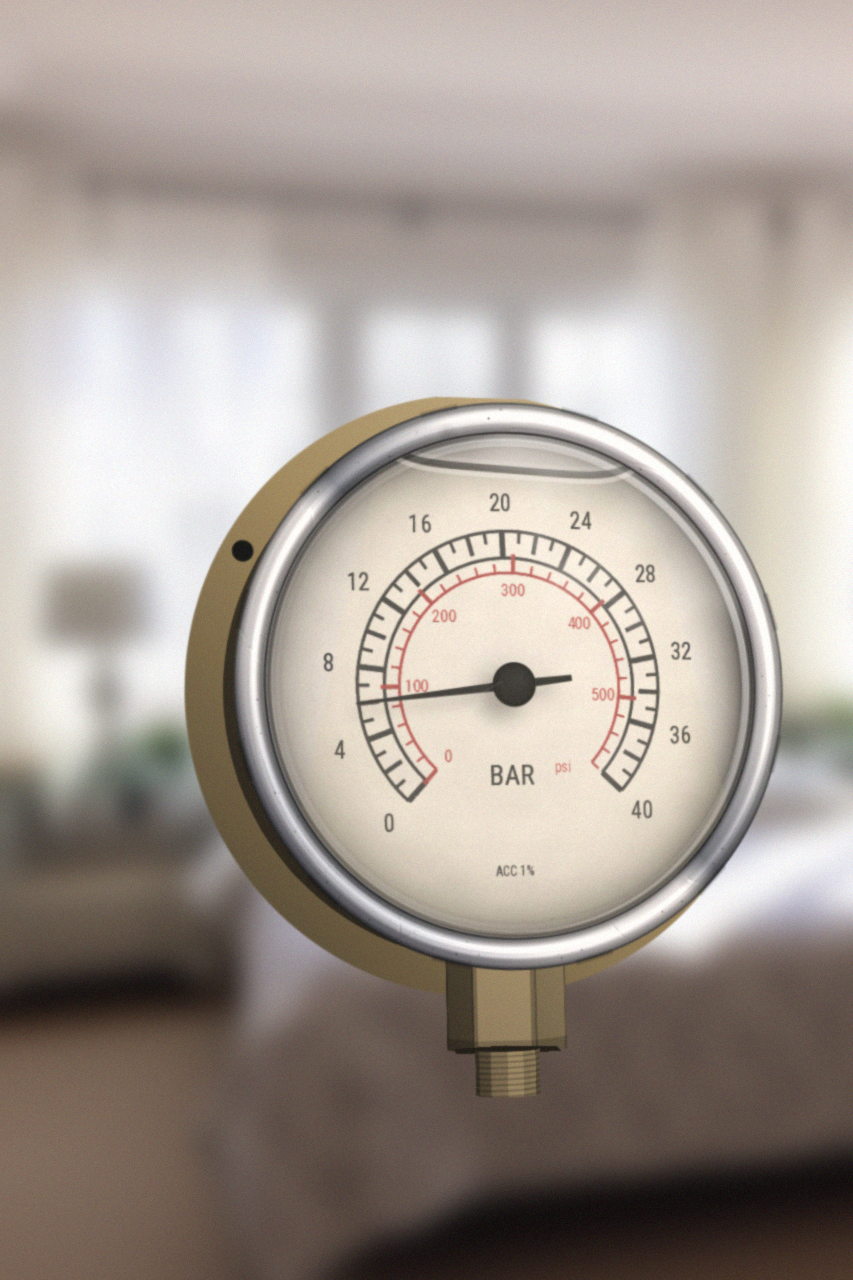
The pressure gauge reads 6 bar
